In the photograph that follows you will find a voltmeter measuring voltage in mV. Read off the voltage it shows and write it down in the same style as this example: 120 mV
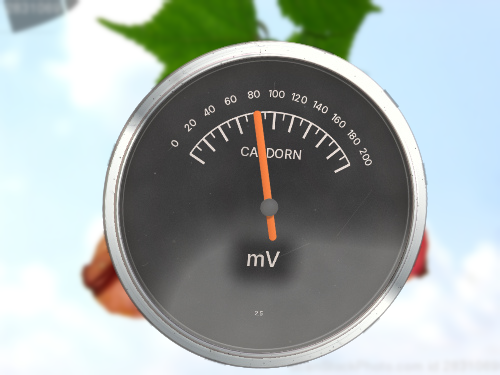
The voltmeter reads 80 mV
